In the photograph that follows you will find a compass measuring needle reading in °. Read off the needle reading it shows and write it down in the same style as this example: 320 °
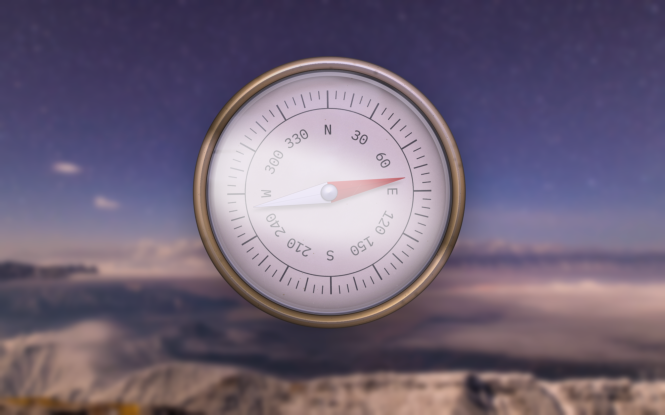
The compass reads 80 °
